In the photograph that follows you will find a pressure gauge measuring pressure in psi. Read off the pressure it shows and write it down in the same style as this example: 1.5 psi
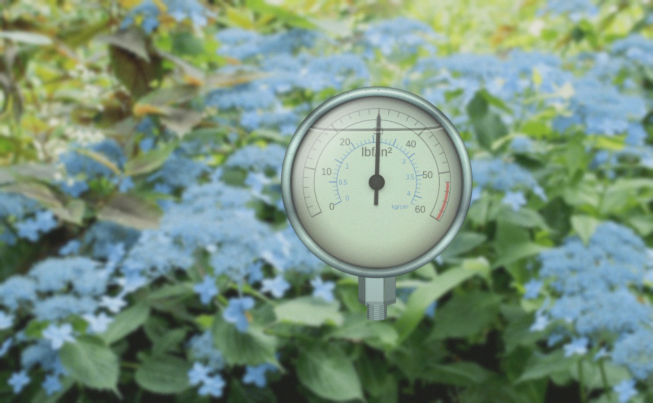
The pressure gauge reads 30 psi
